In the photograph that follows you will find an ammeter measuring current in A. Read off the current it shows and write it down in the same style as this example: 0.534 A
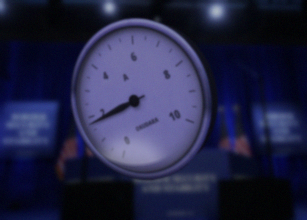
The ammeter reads 1.75 A
